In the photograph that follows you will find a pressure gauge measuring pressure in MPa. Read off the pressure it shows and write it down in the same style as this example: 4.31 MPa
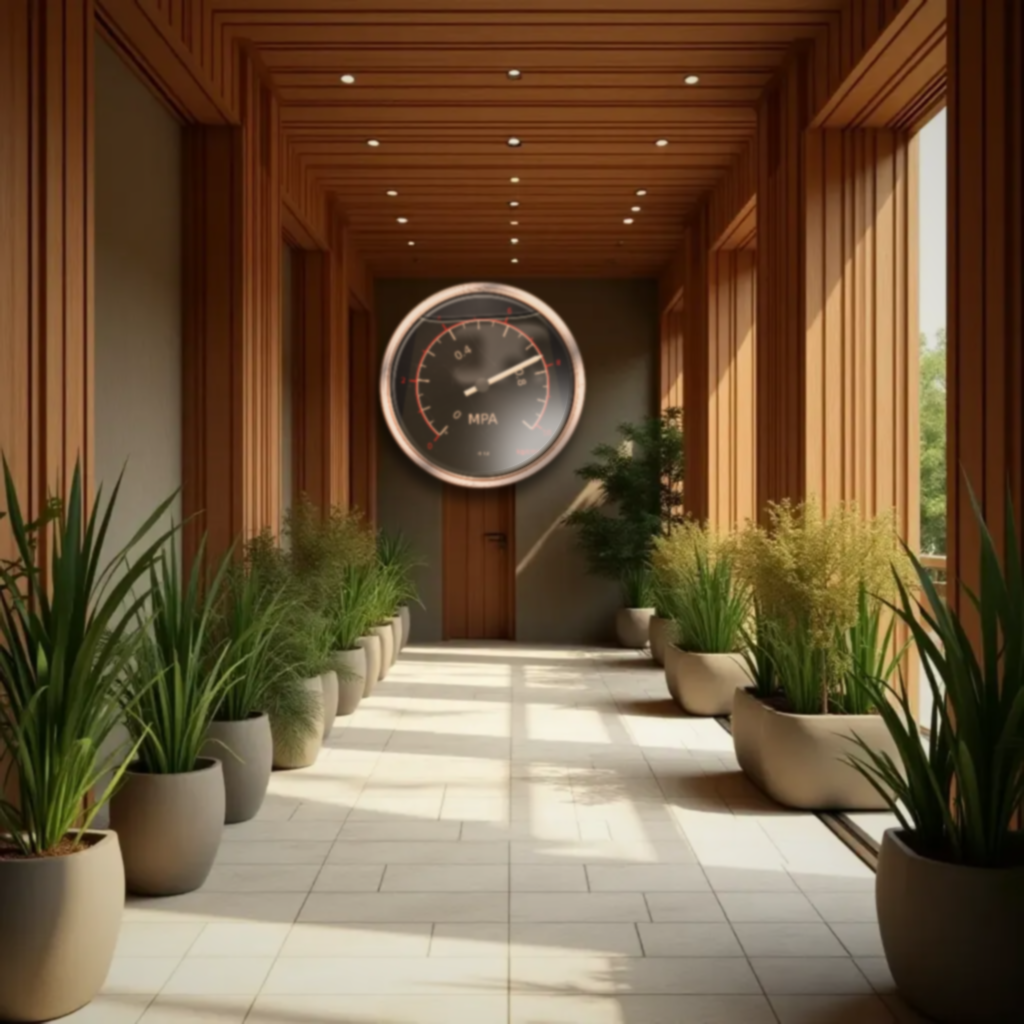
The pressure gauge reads 0.75 MPa
